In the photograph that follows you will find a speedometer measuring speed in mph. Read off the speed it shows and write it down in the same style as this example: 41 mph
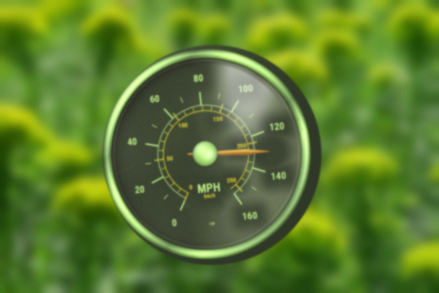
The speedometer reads 130 mph
